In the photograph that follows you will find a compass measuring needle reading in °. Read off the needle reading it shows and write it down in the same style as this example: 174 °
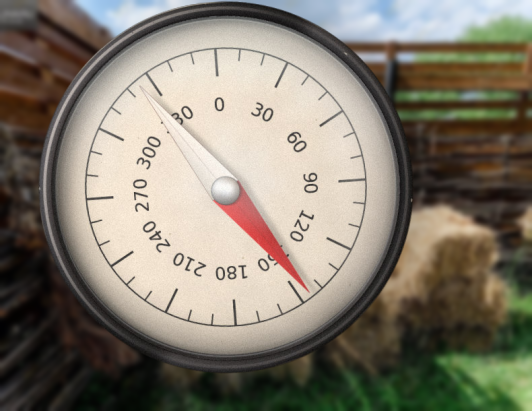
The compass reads 145 °
